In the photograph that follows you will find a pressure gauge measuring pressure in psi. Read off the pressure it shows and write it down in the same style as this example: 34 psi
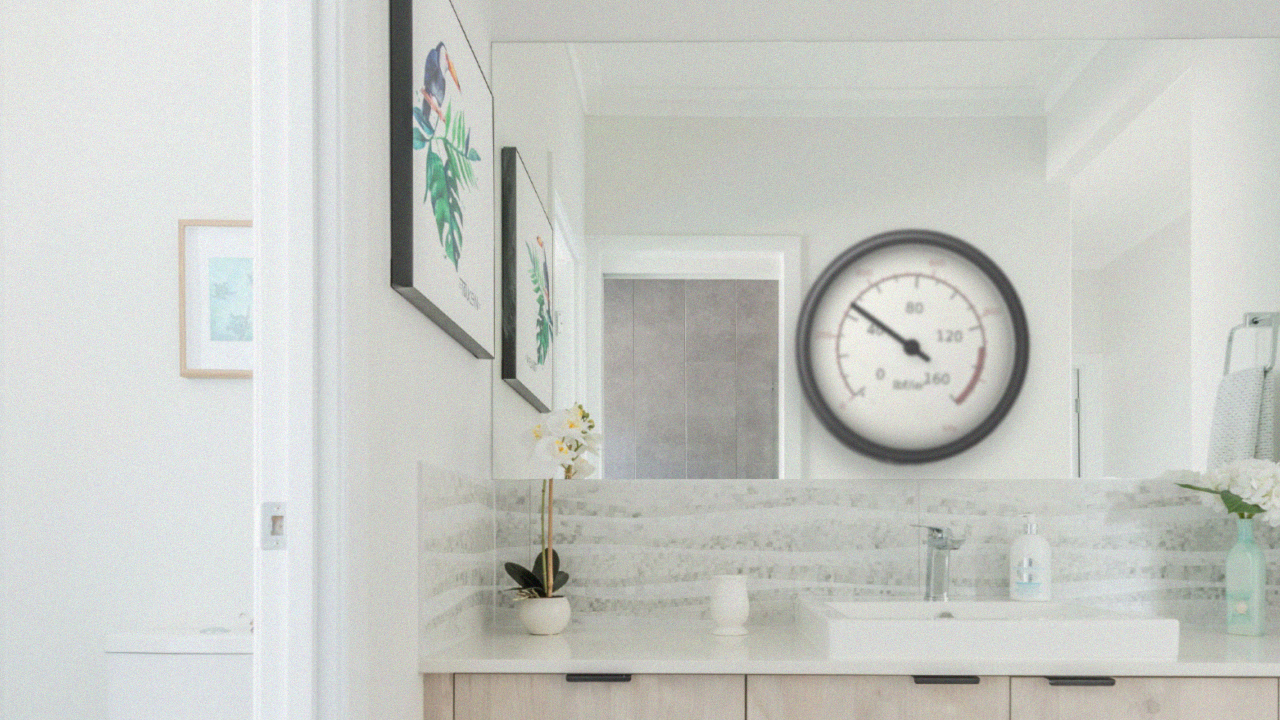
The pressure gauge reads 45 psi
